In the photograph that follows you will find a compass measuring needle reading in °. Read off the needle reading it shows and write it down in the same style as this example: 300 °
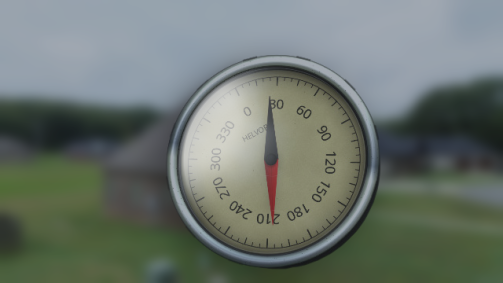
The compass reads 205 °
